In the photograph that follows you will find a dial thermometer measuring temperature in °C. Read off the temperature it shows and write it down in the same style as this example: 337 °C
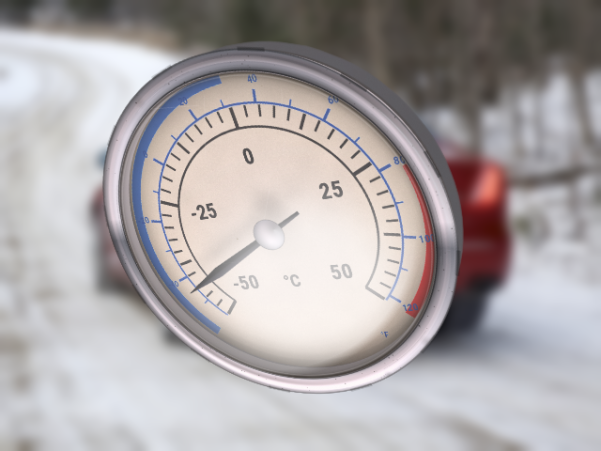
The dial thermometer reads -42.5 °C
